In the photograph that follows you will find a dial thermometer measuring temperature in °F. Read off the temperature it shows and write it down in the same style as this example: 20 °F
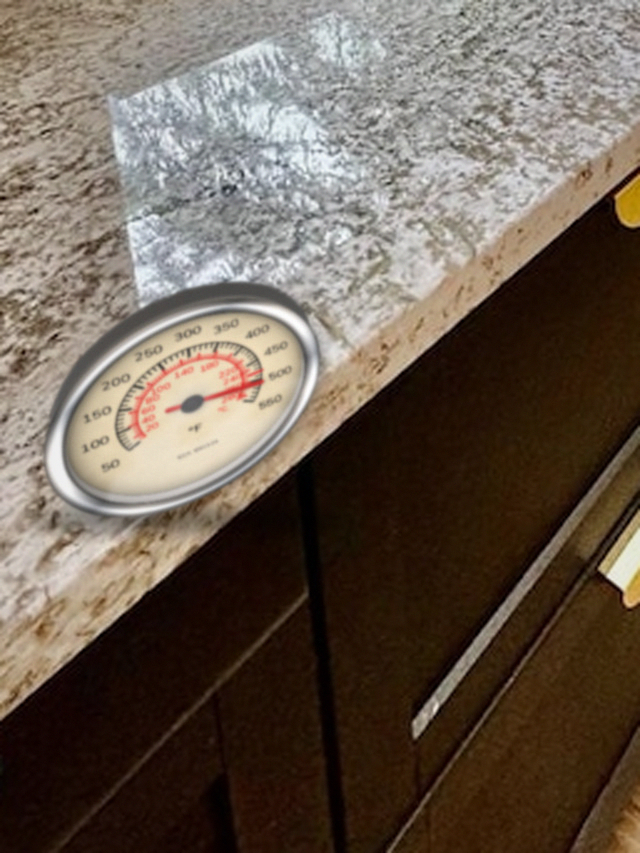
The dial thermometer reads 500 °F
